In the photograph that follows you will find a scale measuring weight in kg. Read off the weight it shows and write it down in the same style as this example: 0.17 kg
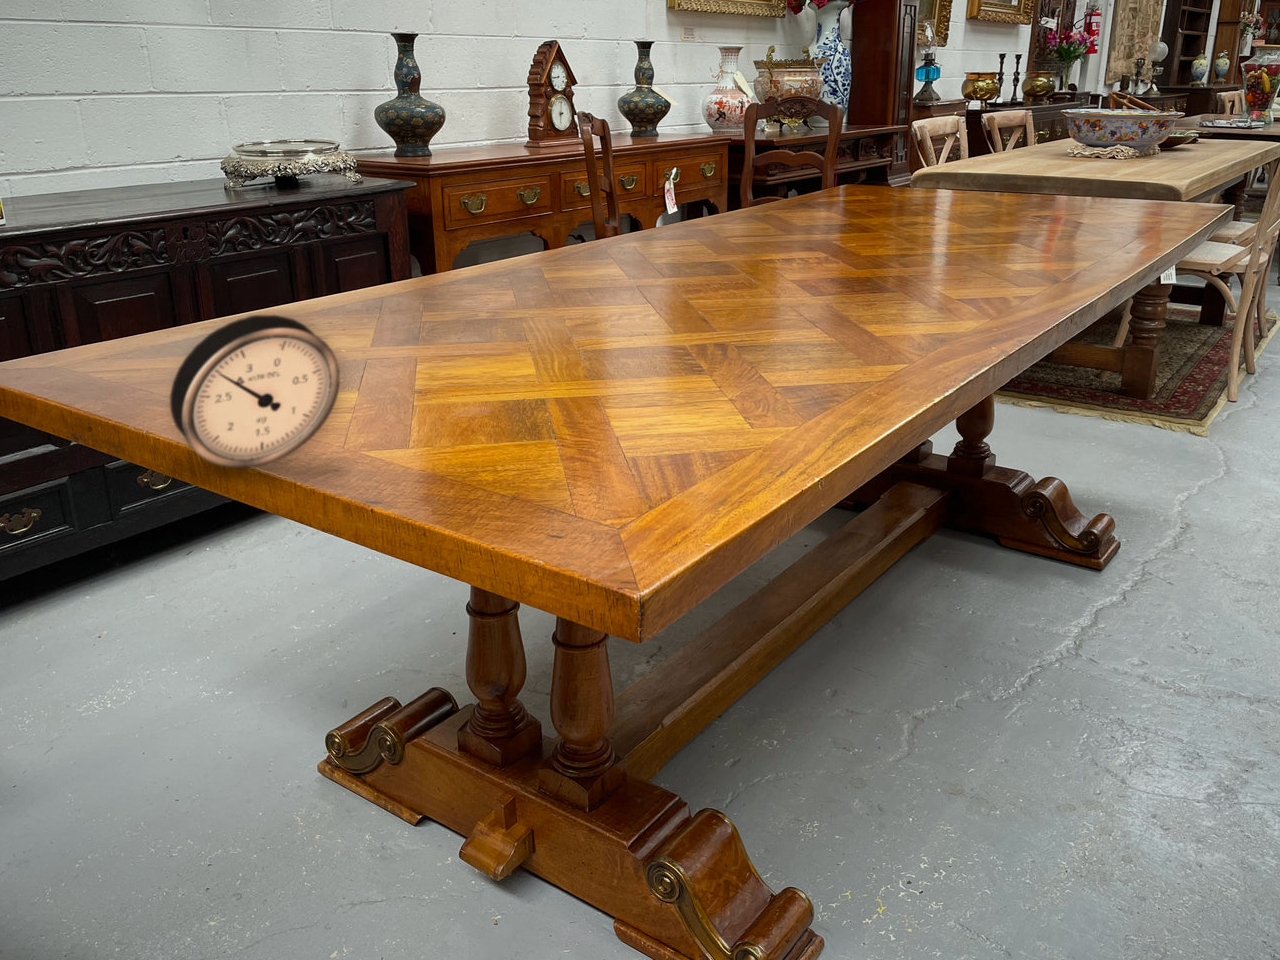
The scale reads 2.75 kg
